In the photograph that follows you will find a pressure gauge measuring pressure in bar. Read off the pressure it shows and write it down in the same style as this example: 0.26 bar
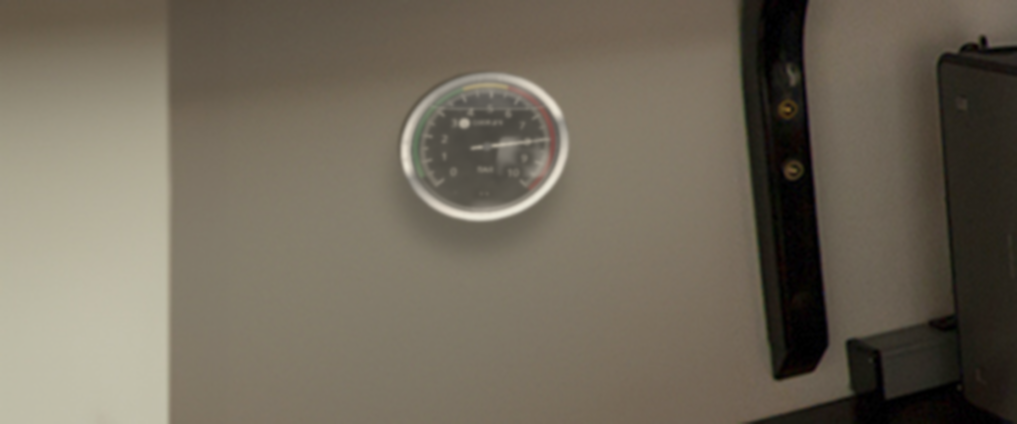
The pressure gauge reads 8 bar
